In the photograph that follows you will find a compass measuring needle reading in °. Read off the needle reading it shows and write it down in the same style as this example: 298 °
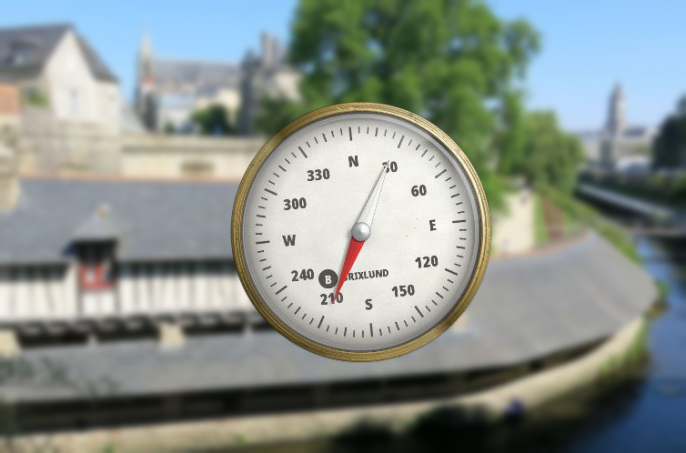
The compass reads 207.5 °
